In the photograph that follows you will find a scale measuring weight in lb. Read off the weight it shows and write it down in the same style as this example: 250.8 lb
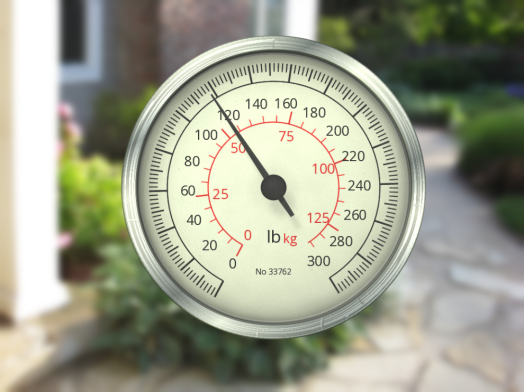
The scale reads 118 lb
